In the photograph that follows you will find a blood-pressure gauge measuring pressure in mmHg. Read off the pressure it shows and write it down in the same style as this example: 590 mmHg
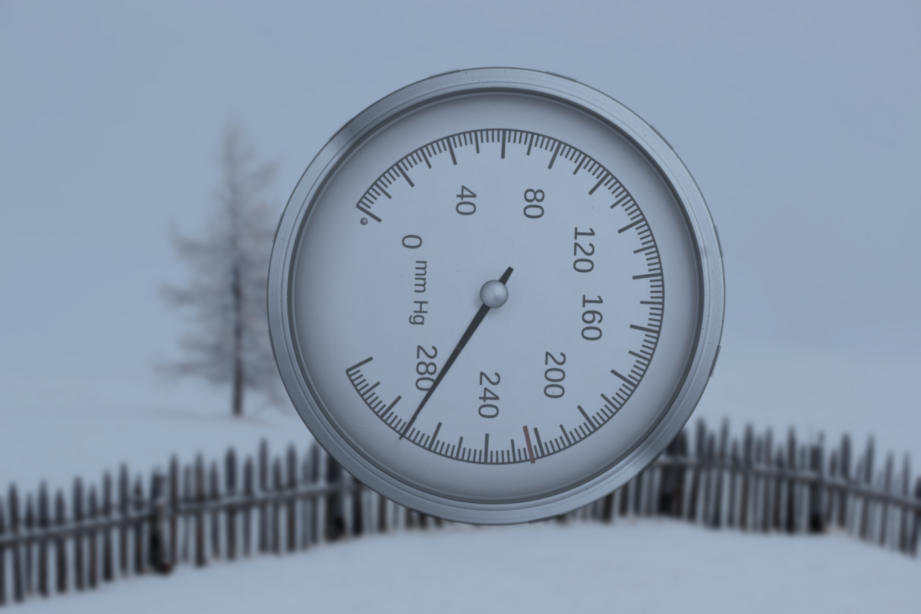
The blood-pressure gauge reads 270 mmHg
